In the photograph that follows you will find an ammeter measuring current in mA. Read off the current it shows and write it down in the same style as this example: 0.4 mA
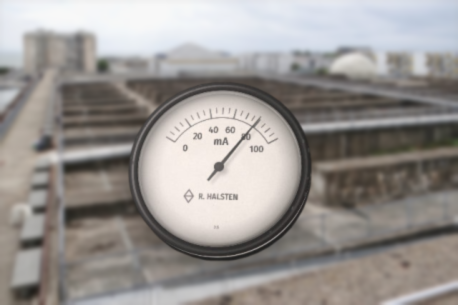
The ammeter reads 80 mA
